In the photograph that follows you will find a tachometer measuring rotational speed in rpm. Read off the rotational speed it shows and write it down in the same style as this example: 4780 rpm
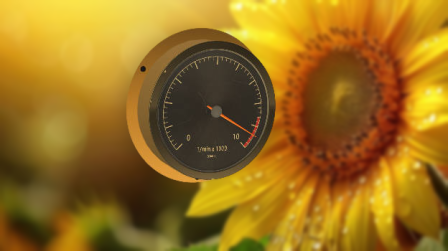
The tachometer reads 9400 rpm
